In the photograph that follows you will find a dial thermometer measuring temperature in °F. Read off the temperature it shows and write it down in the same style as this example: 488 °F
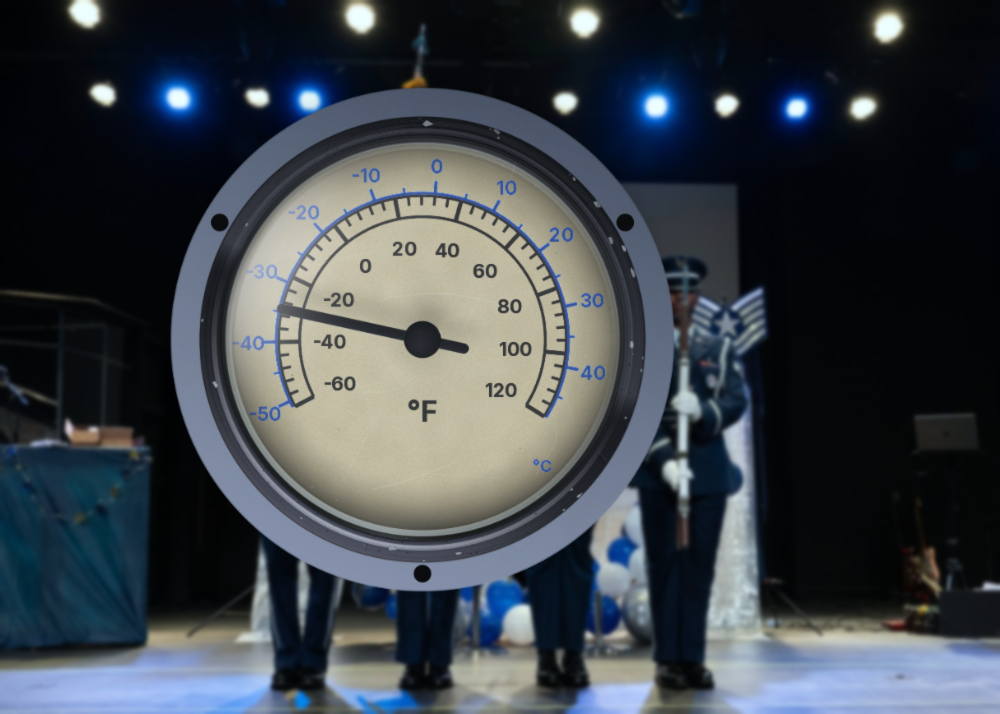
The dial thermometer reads -30 °F
